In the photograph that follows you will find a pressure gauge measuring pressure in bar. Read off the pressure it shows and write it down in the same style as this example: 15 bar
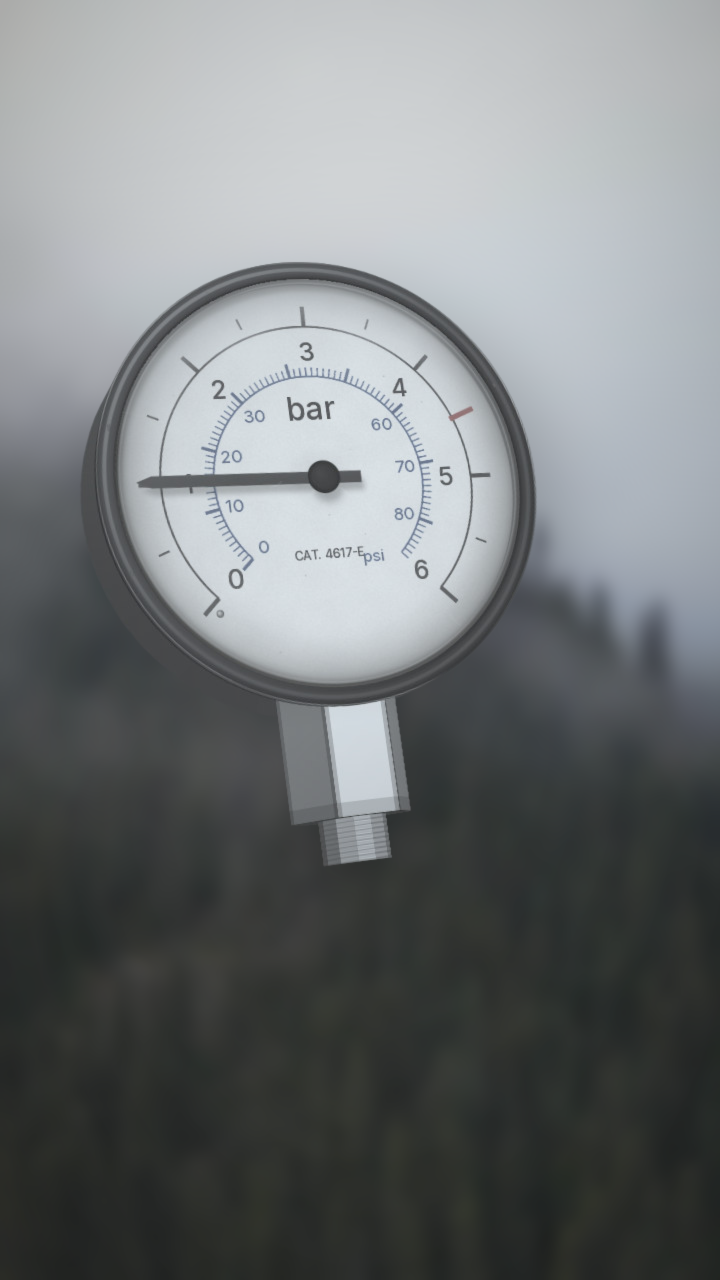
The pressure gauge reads 1 bar
